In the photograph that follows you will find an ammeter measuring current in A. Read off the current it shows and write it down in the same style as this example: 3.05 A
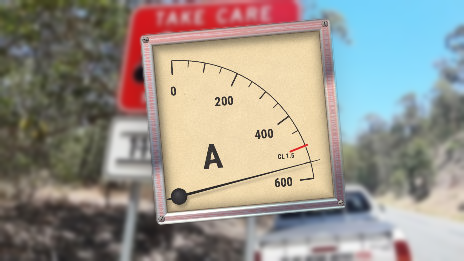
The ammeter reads 550 A
